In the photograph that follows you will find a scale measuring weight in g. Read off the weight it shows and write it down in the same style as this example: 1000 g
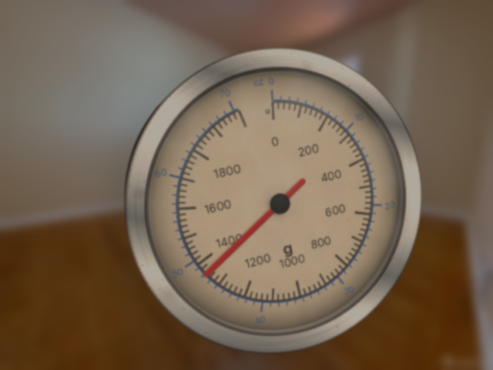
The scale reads 1360 g
